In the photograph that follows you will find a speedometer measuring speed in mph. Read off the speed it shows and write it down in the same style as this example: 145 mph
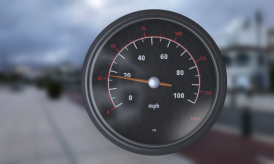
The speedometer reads 17.5 mph
